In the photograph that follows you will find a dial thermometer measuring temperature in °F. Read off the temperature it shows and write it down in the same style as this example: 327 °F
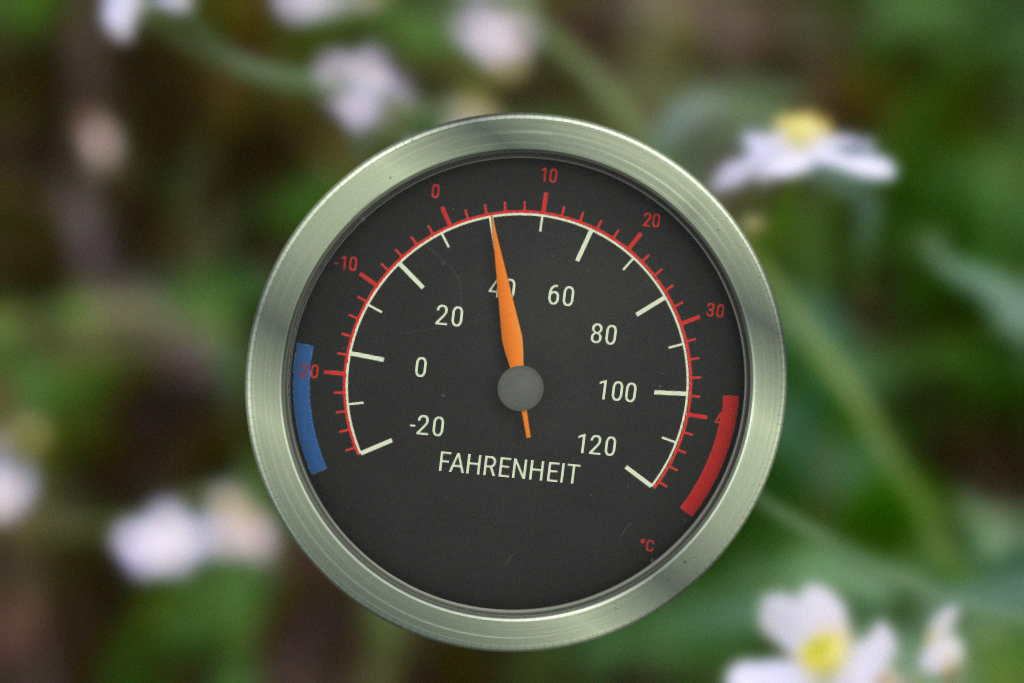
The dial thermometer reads 40 °F
